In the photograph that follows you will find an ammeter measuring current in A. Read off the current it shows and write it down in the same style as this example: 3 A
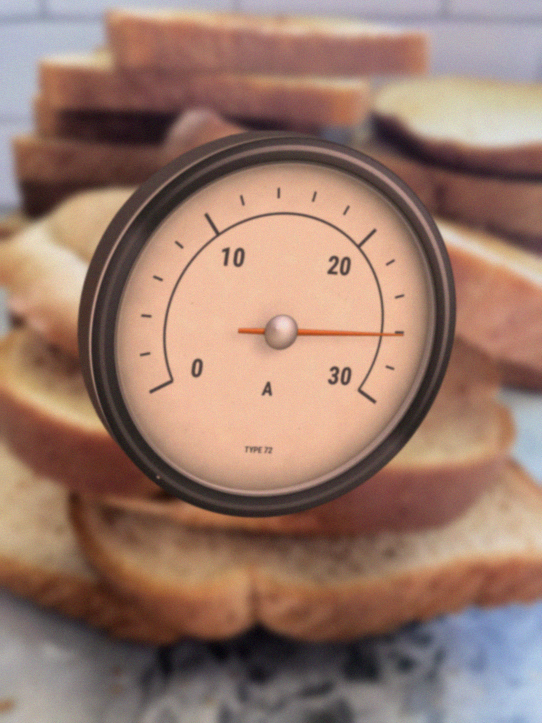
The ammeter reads 26 A
